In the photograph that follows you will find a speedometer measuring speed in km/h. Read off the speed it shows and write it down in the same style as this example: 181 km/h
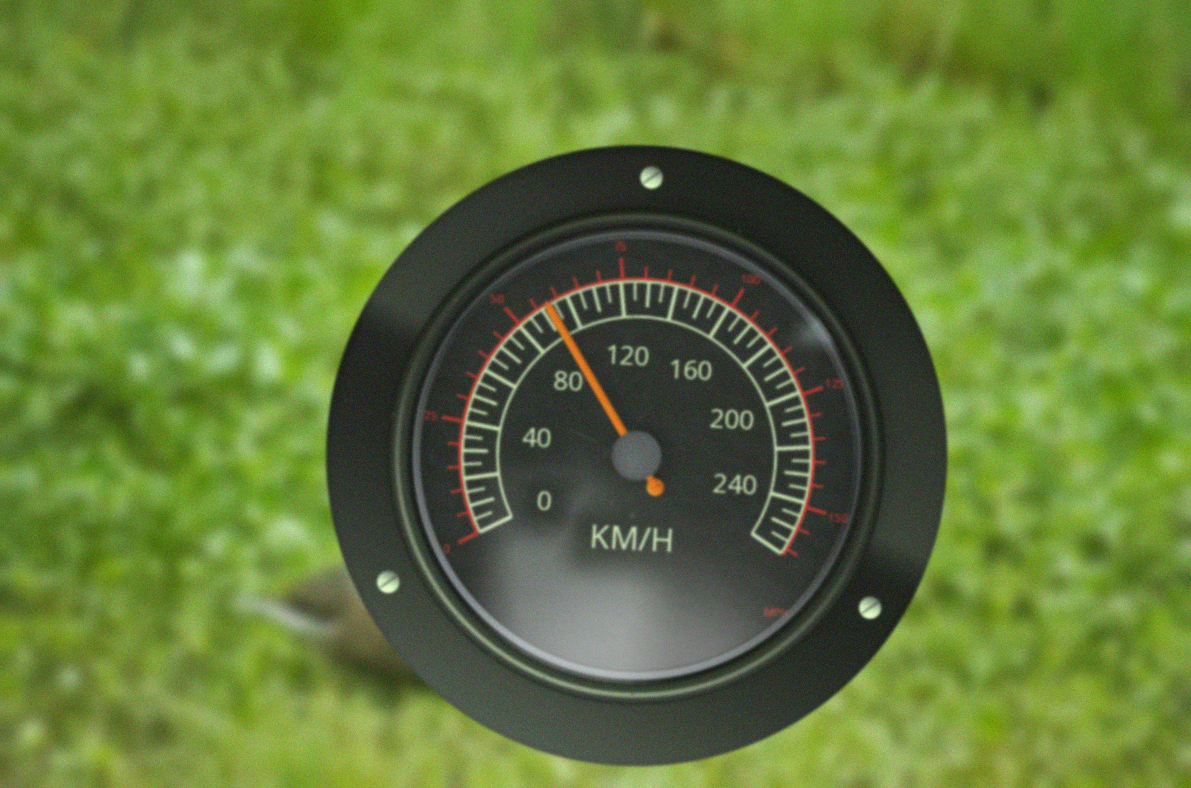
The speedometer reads 92.5 km/h
